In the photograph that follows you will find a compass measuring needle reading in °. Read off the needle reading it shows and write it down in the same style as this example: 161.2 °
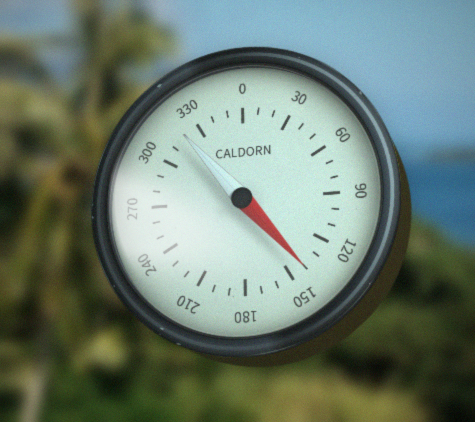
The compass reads 140 °
